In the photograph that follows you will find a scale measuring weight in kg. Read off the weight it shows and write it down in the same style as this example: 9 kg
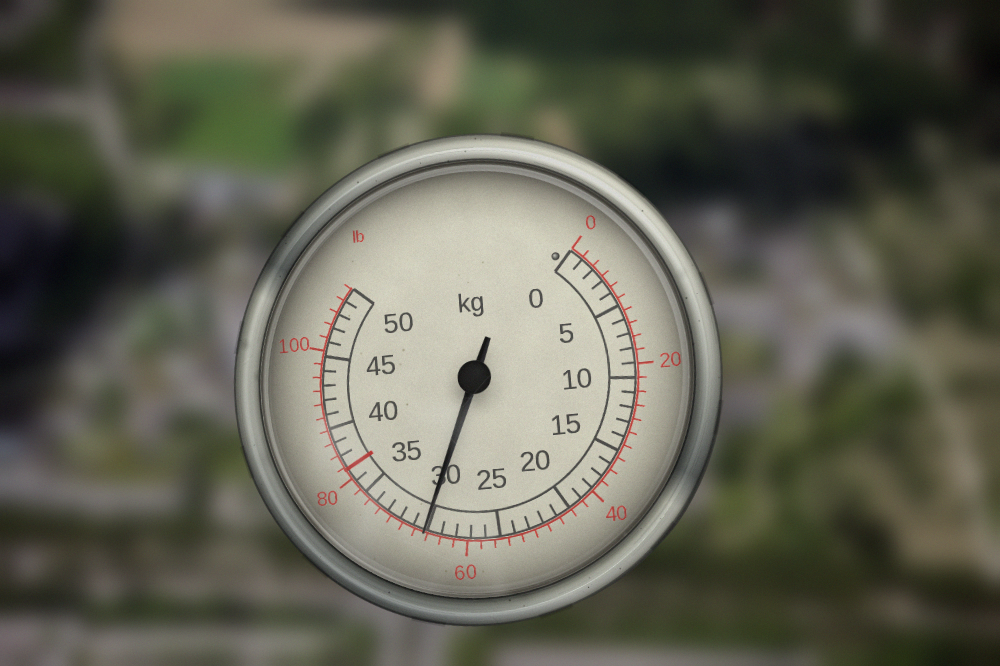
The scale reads 30 kg
